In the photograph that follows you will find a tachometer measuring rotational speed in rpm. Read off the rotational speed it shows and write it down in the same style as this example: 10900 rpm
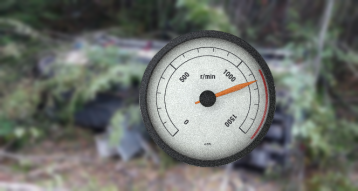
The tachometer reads 1150 rpm
